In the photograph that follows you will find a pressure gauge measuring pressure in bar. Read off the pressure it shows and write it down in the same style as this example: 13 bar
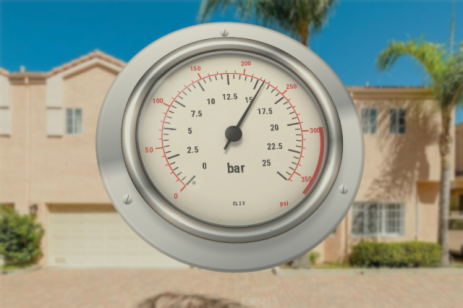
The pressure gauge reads 15.5 bar
